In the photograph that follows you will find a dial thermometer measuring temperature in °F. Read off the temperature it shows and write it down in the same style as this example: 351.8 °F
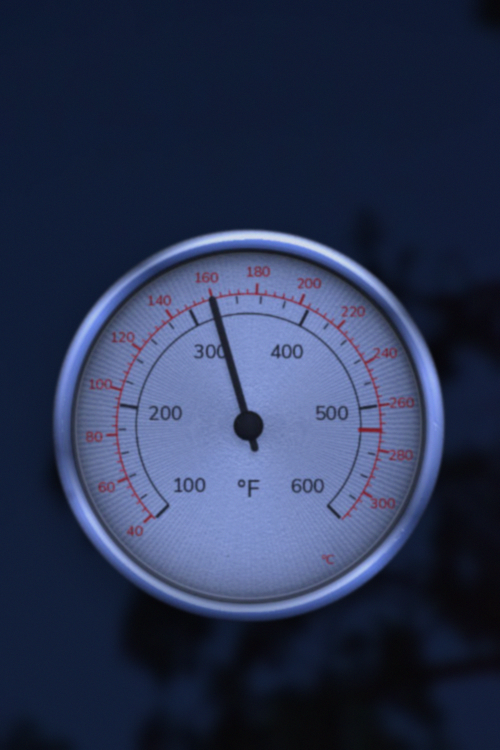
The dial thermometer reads 320 °F
